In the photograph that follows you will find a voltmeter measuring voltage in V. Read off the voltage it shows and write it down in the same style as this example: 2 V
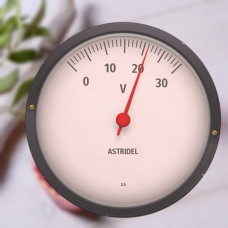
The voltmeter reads 21 V
